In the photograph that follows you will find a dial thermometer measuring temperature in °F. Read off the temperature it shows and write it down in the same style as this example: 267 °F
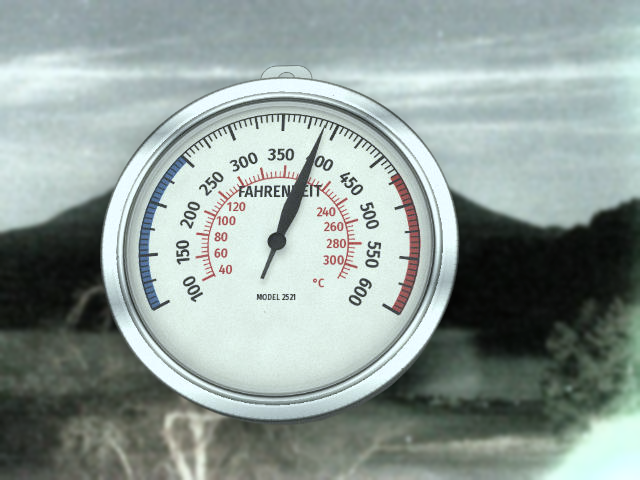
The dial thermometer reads 390 °F
